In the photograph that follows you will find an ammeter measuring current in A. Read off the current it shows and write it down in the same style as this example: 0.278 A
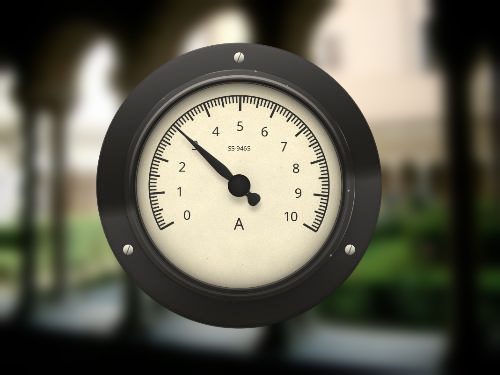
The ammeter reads 3 A
